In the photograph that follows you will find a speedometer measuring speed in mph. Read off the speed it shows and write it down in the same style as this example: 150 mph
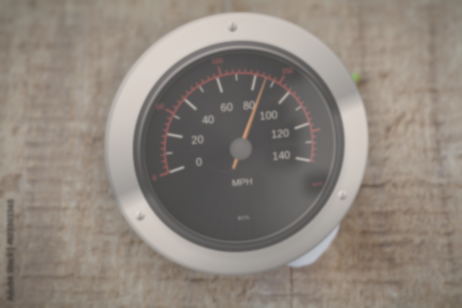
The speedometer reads 85 mph
